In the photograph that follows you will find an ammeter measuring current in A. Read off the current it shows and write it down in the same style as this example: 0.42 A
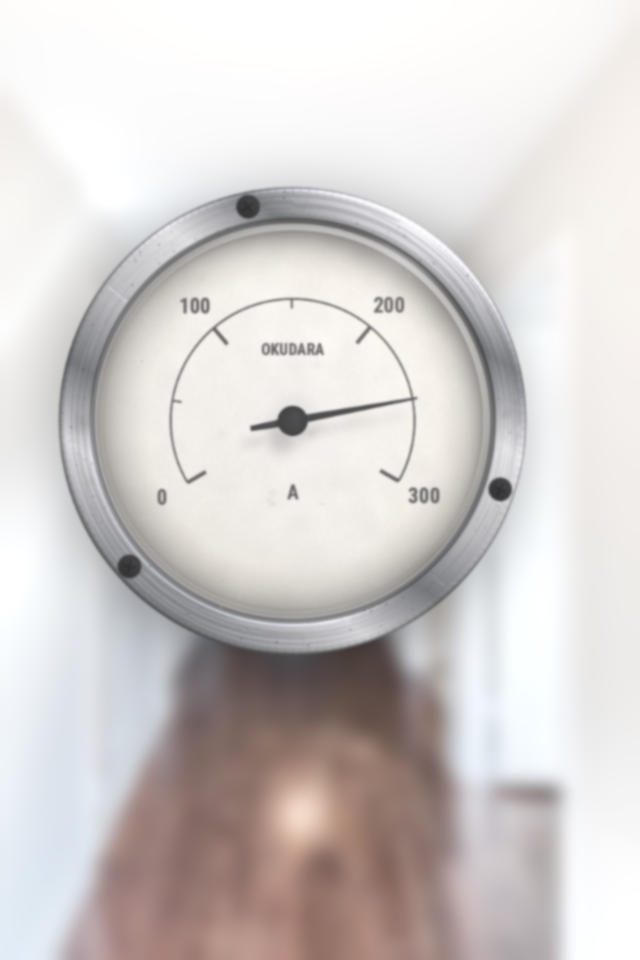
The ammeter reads 250 A
